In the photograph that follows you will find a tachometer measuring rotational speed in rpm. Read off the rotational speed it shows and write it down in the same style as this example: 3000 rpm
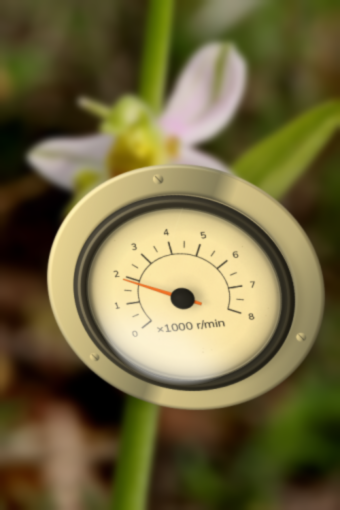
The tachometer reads 2000 rpm
